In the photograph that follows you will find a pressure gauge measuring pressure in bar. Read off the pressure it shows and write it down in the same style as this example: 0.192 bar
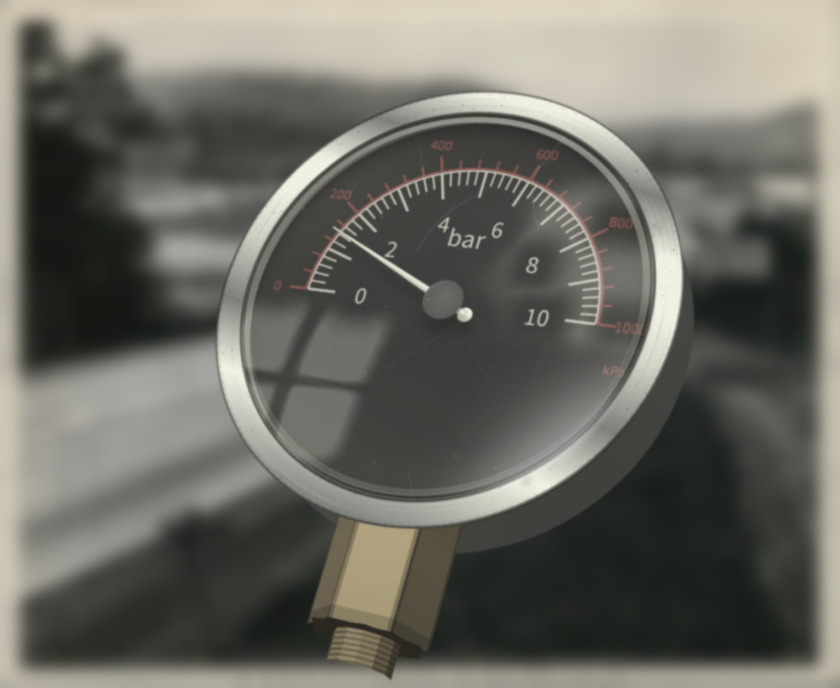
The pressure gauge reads 1.4 bar
